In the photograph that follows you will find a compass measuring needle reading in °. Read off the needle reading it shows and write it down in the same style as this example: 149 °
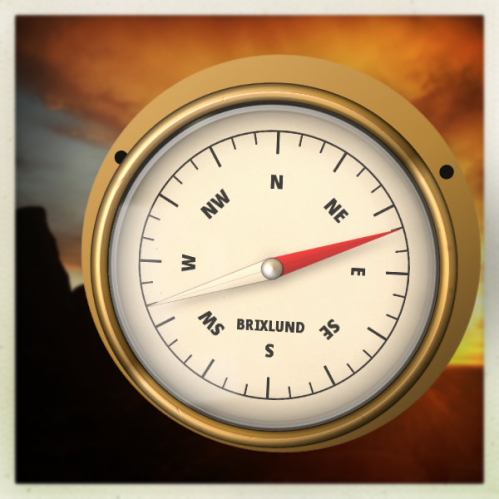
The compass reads 70 °
